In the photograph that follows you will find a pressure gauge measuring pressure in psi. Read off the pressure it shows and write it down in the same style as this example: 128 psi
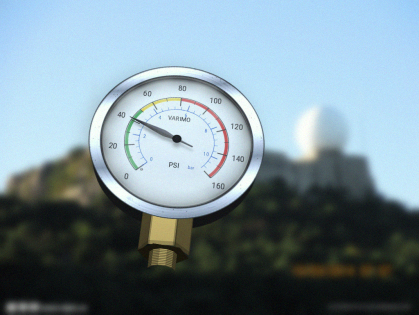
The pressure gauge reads 40 psi
